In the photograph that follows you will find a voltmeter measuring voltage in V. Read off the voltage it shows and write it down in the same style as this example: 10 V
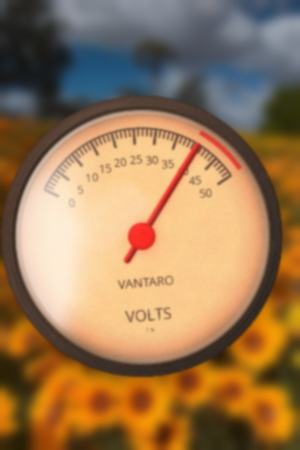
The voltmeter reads 40 V
